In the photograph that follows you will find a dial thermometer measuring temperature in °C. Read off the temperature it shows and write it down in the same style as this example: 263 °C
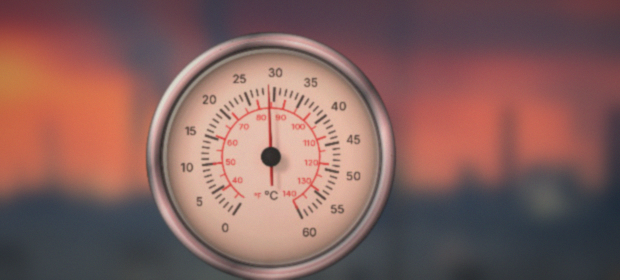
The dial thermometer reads 29 °C
